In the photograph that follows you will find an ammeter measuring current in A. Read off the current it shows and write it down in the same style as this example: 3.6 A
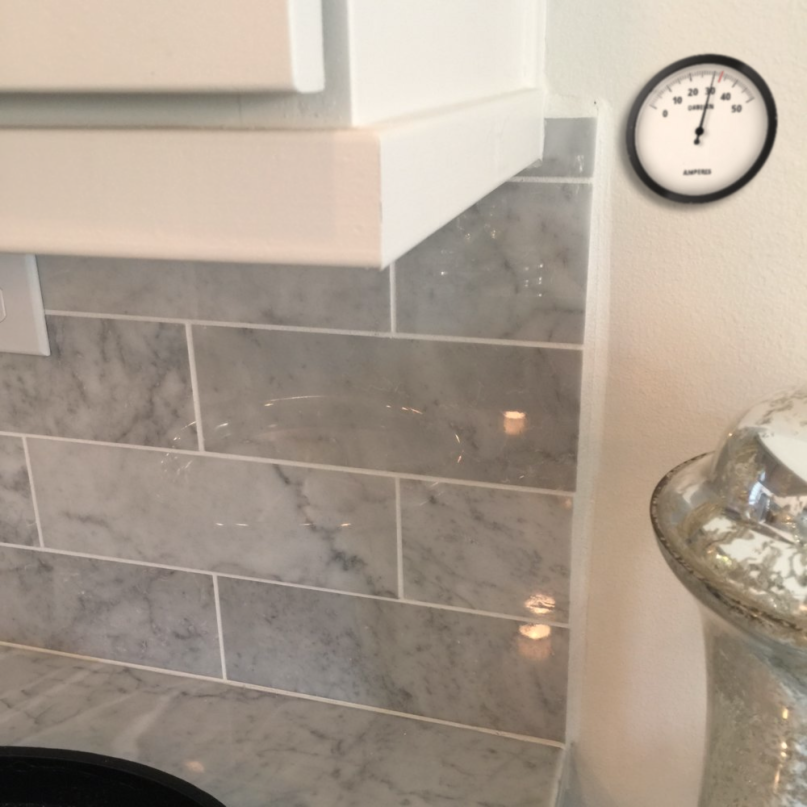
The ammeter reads 30 A
